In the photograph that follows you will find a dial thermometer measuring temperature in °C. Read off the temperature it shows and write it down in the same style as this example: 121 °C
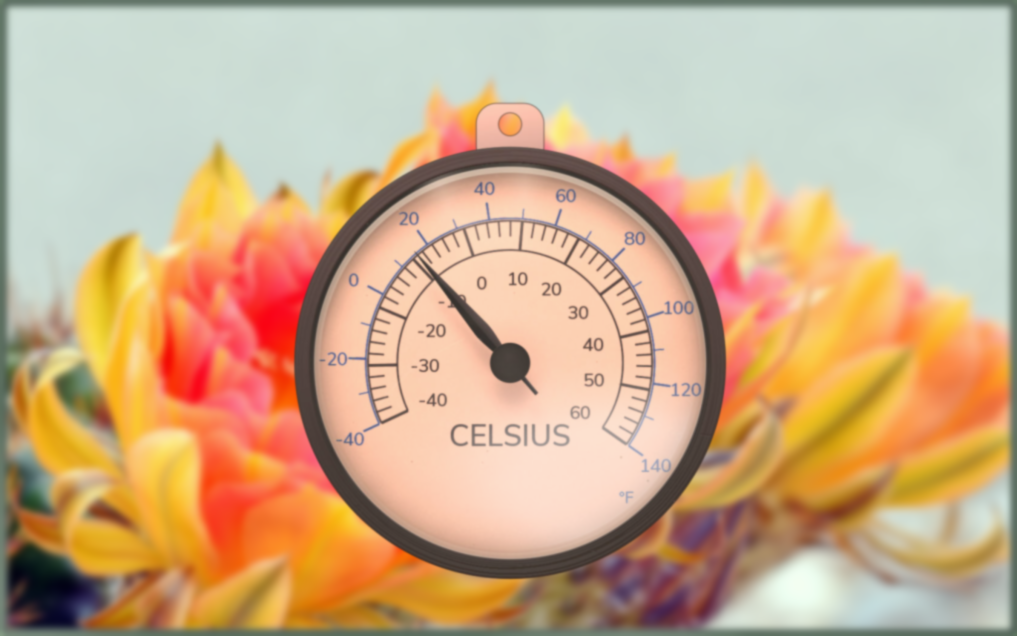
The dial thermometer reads -9 °C
